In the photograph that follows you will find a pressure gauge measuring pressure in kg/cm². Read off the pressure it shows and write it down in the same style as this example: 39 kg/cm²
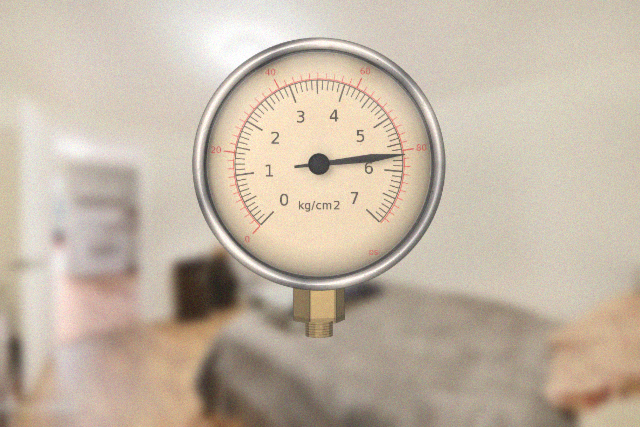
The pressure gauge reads 5.7 kg/cm²
